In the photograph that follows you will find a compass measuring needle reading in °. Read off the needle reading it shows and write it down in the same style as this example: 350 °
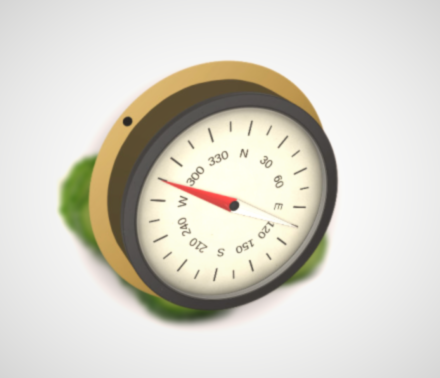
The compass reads 285 °
